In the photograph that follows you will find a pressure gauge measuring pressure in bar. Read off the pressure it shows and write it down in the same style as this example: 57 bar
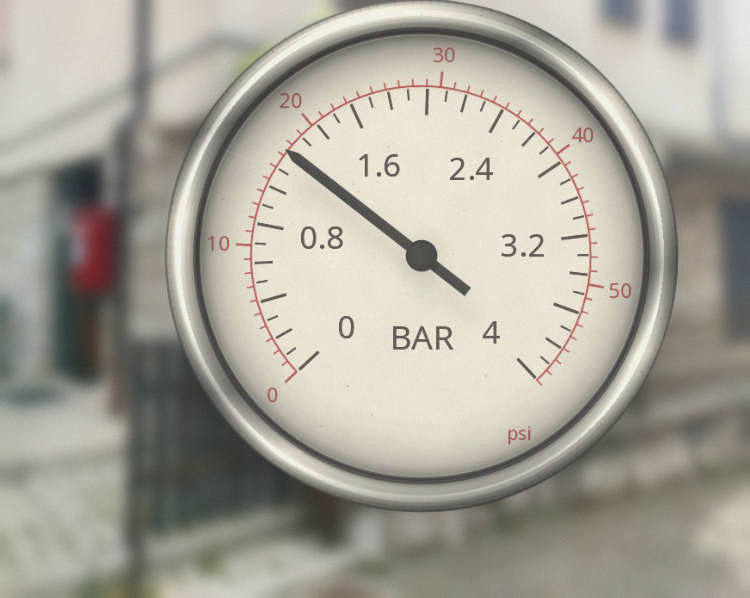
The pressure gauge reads 1.2 bar
